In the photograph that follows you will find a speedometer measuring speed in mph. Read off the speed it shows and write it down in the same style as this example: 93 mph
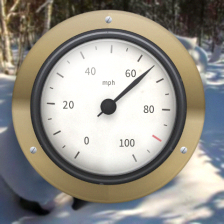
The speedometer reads 65 mph
